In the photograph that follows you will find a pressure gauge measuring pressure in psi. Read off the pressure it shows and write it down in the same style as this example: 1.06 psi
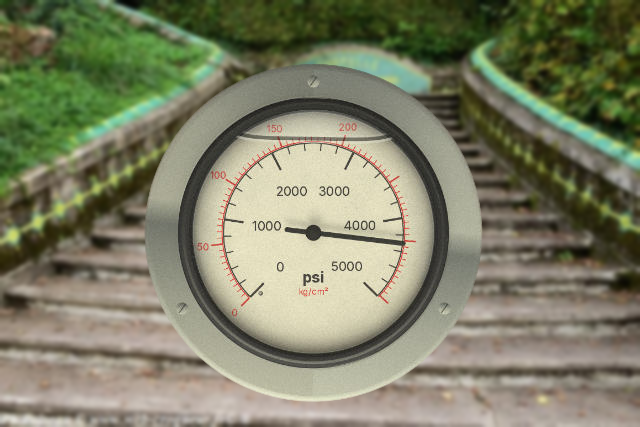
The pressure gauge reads 4300 psi
